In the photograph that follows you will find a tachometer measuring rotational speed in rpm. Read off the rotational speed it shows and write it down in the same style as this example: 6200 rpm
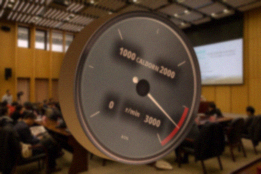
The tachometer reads 2750 rpm
